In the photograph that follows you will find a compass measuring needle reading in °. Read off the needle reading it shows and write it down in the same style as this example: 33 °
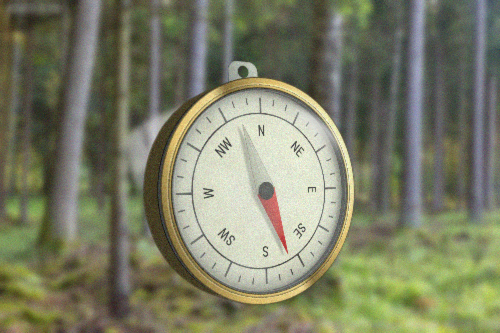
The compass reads 160 °
